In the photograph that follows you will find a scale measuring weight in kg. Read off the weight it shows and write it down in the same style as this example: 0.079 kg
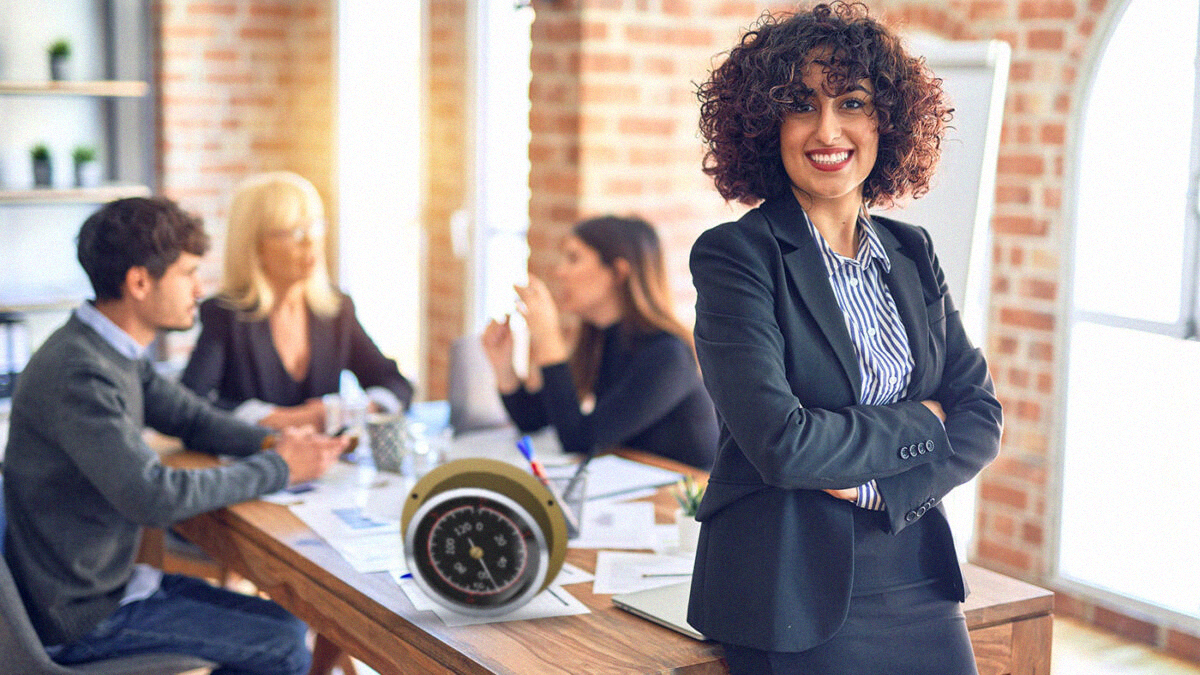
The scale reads 55 kg
